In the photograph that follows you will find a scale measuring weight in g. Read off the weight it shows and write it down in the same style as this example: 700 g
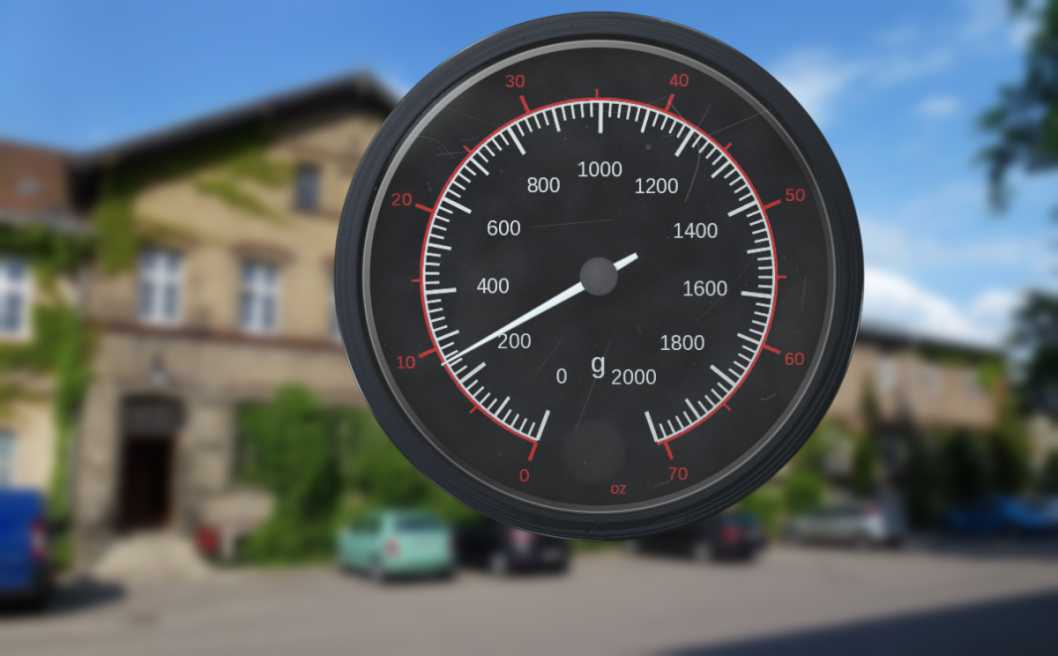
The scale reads 250 g
